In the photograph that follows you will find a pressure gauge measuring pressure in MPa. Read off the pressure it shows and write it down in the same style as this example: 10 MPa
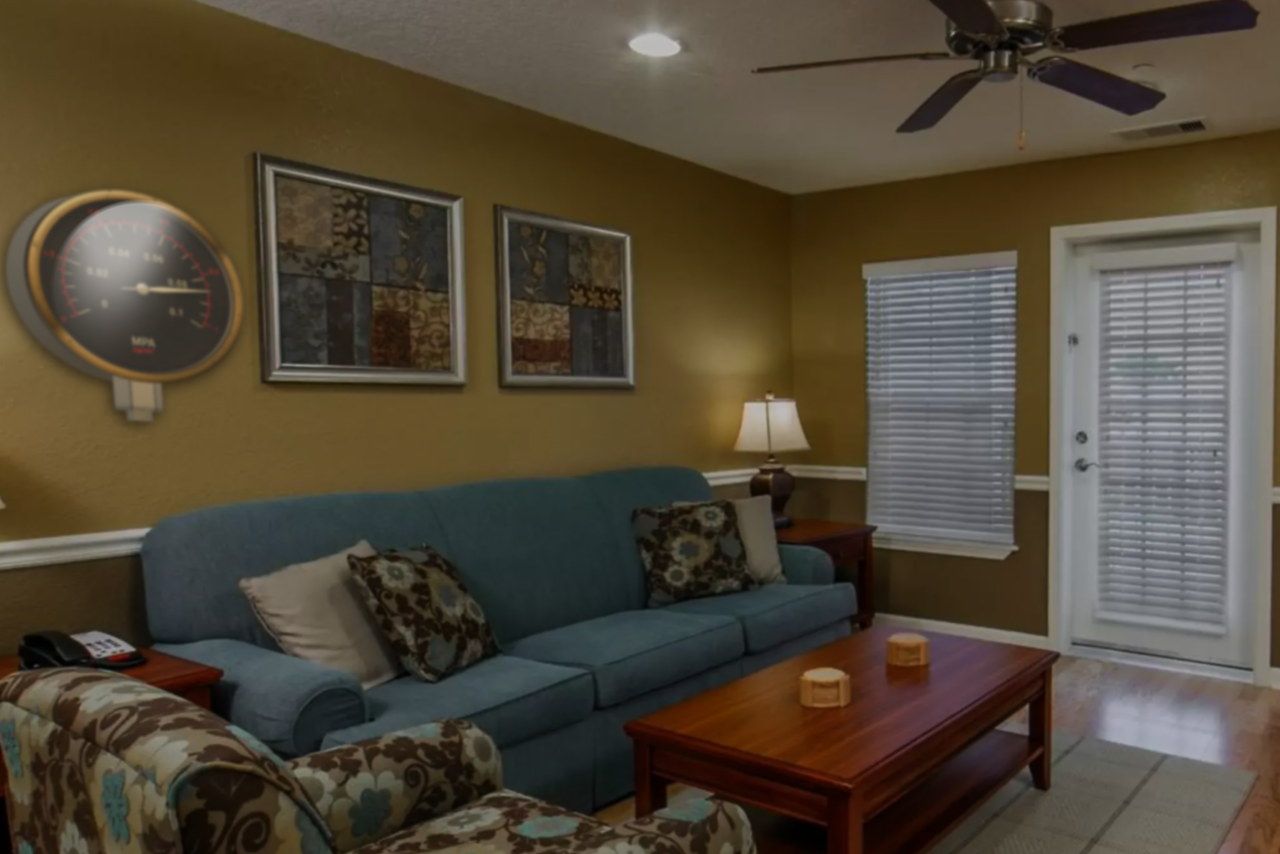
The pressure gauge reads 0.085 MPa
